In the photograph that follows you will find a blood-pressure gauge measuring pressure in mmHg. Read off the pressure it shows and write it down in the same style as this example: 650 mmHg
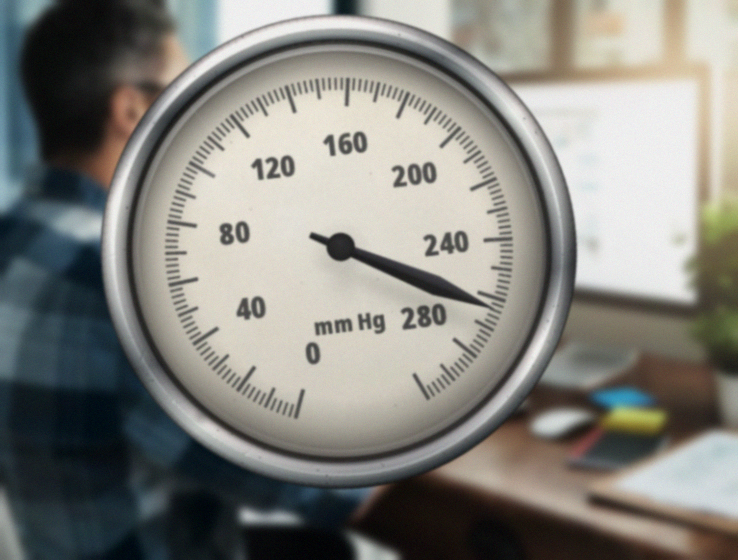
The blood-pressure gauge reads 264 mmHg
